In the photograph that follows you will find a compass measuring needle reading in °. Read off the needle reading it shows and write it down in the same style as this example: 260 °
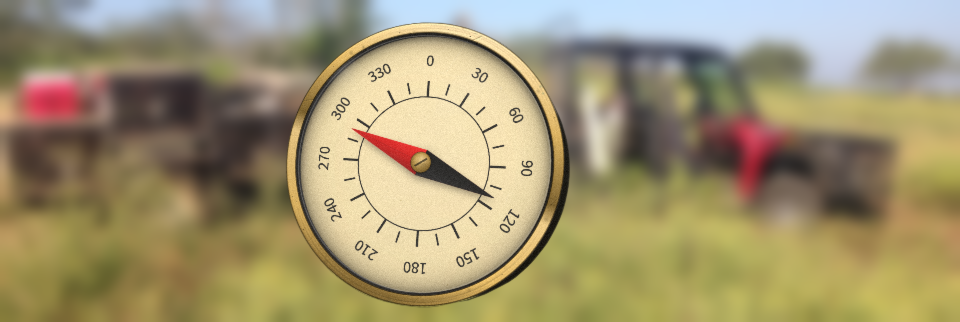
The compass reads 292.5 °
